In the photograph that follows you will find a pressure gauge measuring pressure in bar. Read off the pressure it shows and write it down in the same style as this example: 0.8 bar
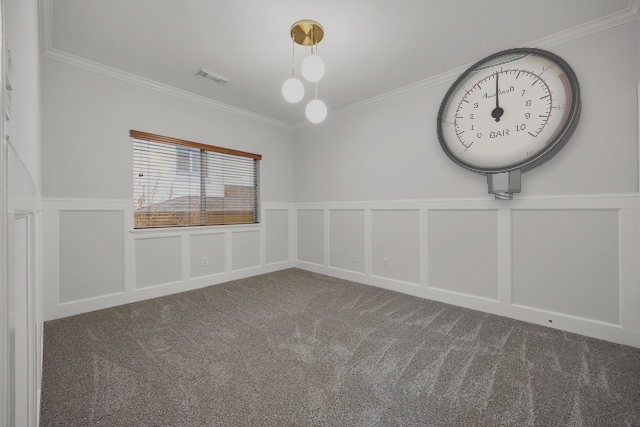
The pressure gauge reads 5 bar
